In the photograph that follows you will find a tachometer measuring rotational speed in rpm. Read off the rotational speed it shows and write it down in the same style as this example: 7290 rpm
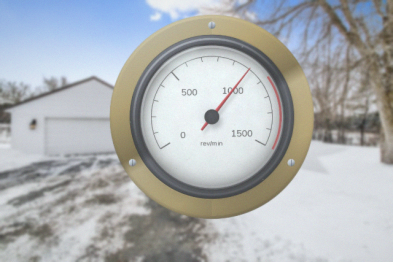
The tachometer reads 1000 rpm
